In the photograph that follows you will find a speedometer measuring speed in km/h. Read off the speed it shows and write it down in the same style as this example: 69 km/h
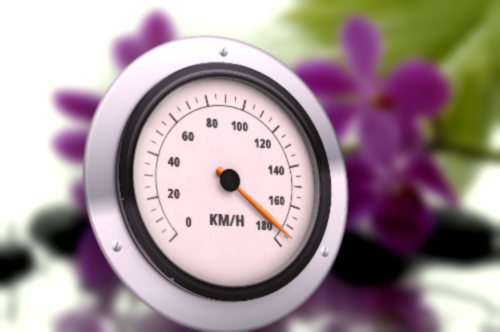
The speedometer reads 175 km/h
